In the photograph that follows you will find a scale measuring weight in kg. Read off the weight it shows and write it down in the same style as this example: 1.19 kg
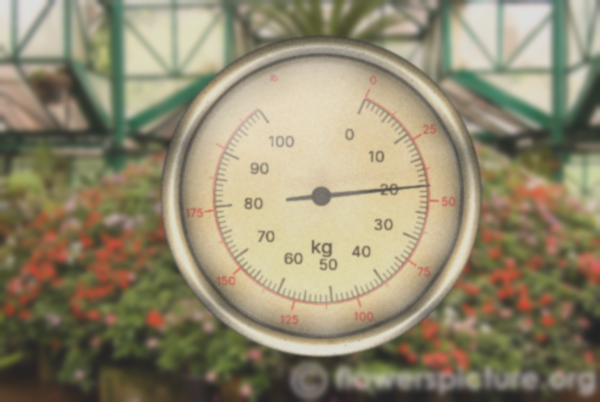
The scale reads 20 kg
